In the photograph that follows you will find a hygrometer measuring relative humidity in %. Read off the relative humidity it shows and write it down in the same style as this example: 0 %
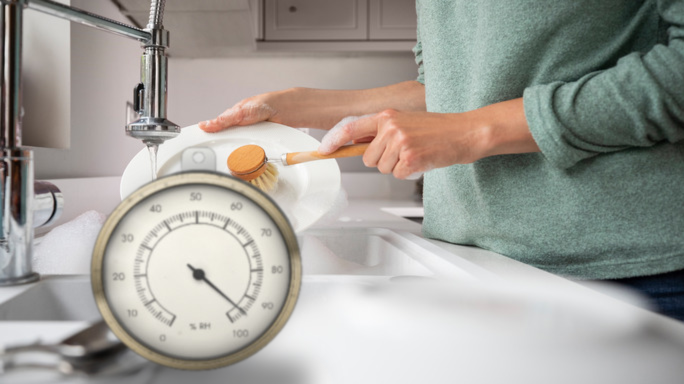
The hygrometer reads 95 %
